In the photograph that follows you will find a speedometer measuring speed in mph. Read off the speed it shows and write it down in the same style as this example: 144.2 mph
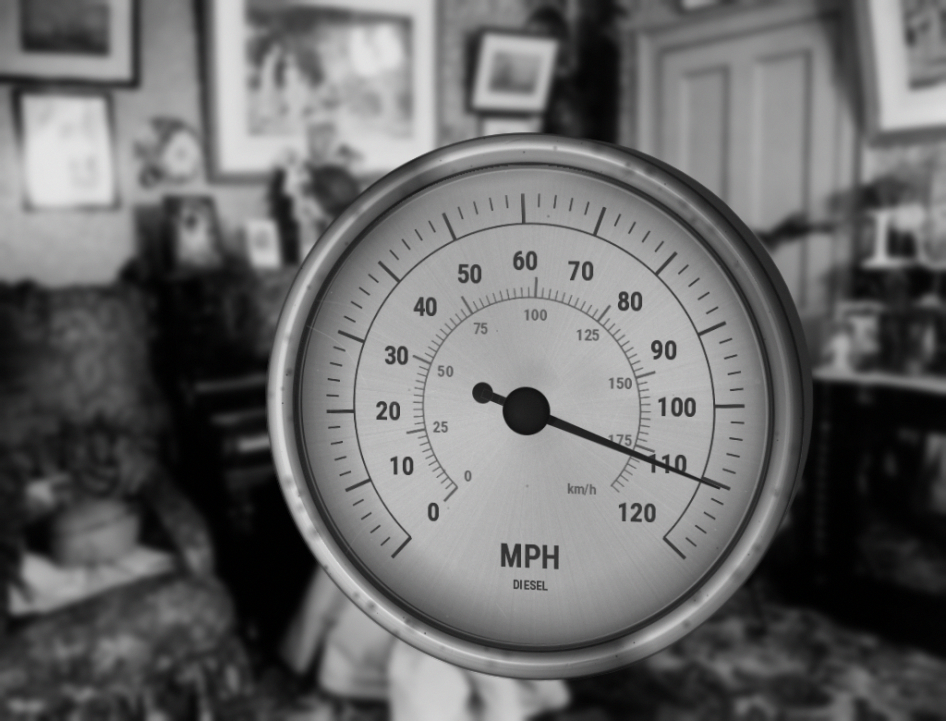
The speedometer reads 110 mph
